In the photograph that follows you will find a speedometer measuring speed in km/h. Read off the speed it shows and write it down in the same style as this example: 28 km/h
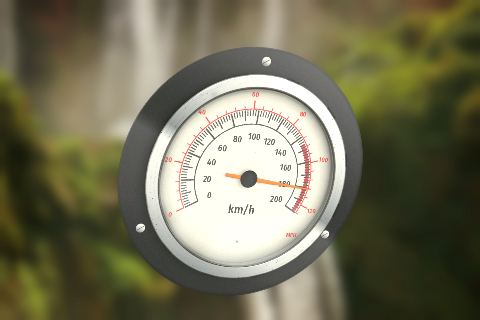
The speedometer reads 180 km/h
